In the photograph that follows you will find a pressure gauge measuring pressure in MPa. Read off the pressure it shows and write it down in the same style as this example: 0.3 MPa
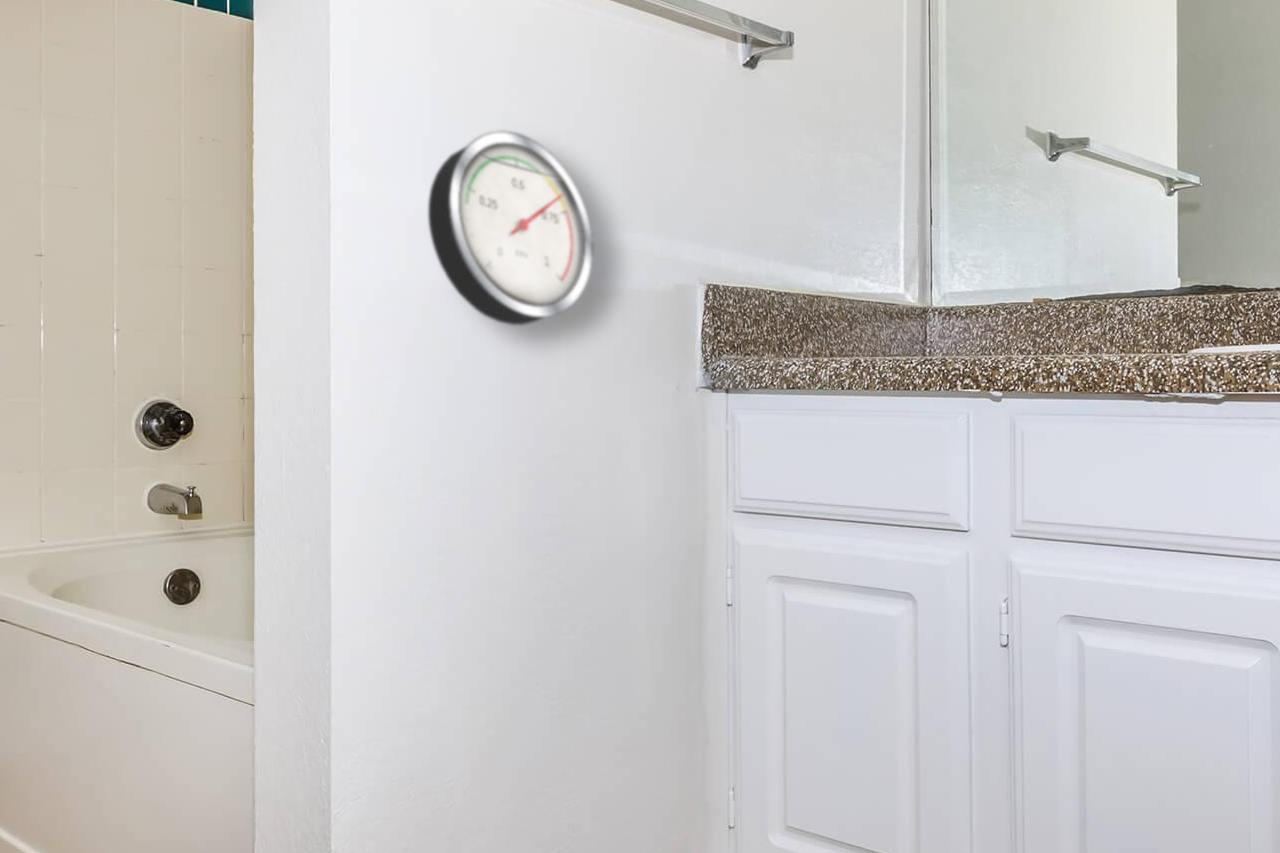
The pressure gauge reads 0.7 MPa
